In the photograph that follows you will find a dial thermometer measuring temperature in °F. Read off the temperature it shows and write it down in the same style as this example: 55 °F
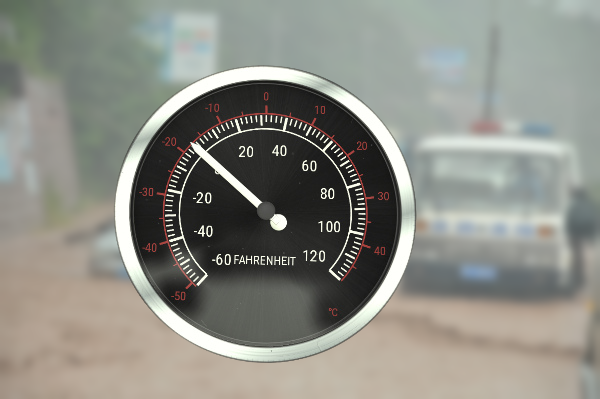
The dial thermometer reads 0 °F
